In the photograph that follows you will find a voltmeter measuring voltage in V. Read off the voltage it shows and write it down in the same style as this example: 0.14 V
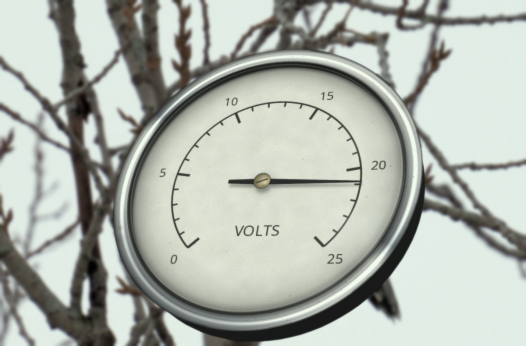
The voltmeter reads 21 V
